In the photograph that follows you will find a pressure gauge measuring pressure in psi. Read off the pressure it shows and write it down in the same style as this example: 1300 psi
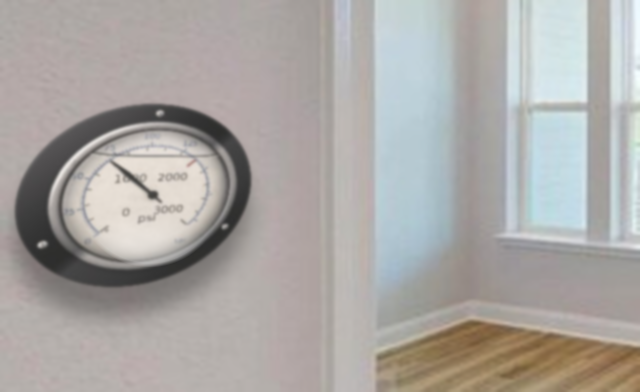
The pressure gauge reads 1000 psi
